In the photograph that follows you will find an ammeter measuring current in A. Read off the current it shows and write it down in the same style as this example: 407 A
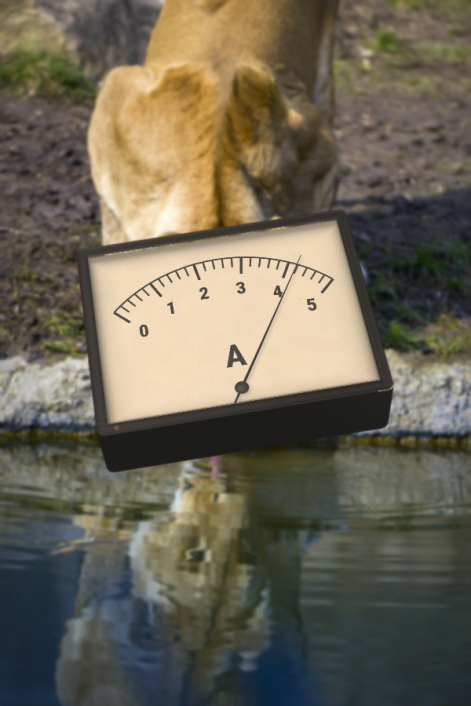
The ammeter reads 4.2 A
